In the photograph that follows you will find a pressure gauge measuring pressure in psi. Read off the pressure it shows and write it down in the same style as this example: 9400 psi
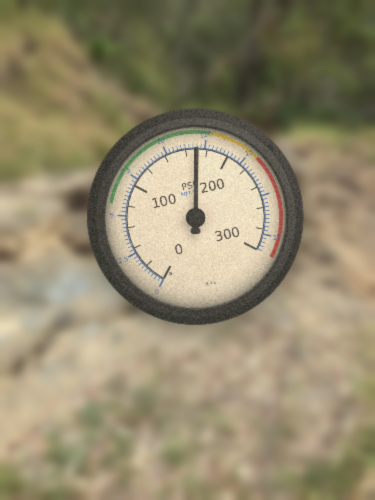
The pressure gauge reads 170 psi
